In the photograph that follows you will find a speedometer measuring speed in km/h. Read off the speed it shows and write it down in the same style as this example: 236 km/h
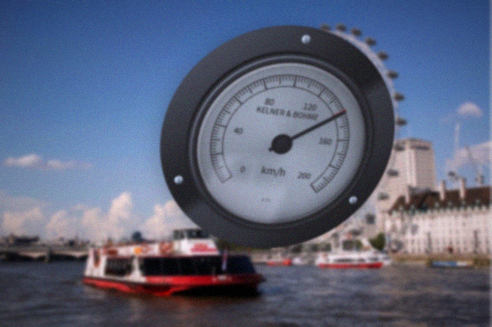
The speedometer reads 140 km/h
